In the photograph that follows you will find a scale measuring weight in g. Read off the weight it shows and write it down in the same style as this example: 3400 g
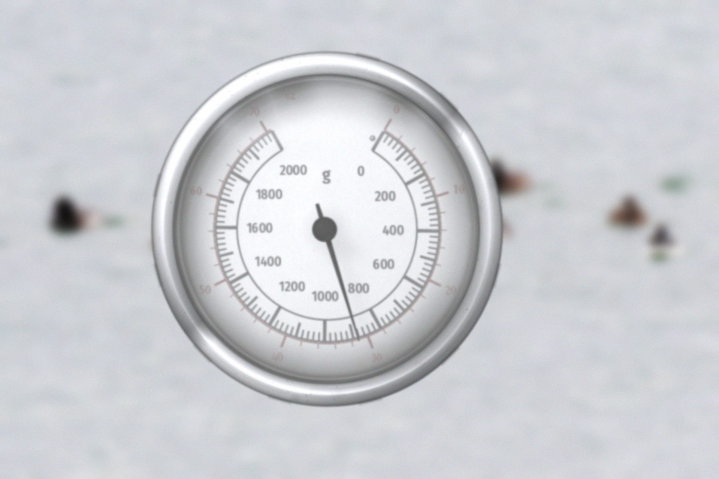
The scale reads 880 g
